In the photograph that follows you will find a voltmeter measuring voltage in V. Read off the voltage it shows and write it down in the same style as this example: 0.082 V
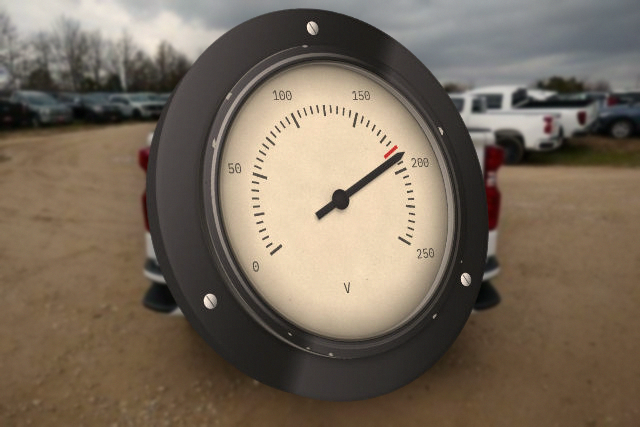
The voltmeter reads 190 V
